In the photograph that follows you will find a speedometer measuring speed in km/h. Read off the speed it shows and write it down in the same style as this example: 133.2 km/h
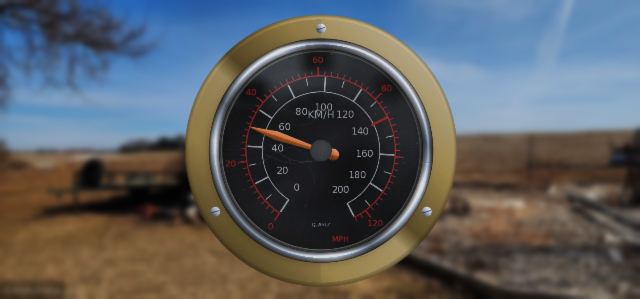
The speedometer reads 50 km/h
